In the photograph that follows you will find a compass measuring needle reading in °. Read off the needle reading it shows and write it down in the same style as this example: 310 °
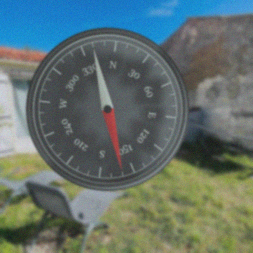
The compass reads 160 °
